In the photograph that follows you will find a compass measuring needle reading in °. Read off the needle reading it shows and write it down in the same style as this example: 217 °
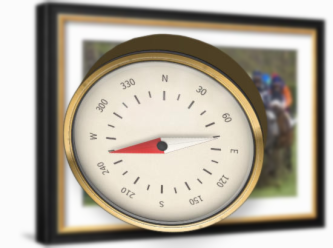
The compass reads 255 °
